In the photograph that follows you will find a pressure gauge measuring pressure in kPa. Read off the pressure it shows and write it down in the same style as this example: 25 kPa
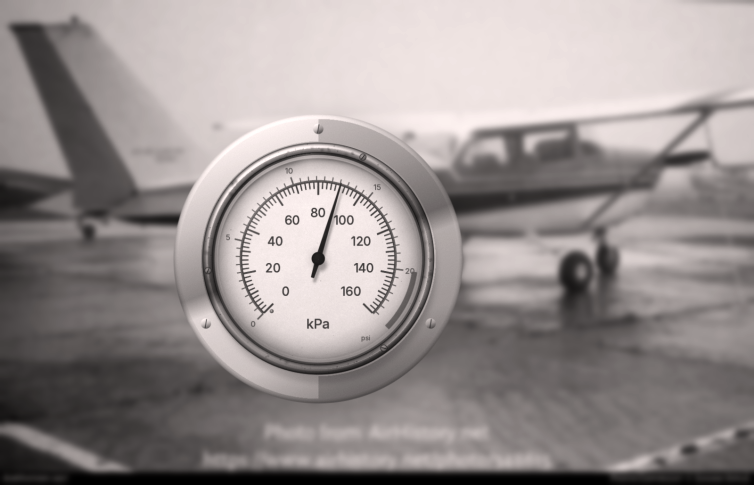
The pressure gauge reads 90 kPa
